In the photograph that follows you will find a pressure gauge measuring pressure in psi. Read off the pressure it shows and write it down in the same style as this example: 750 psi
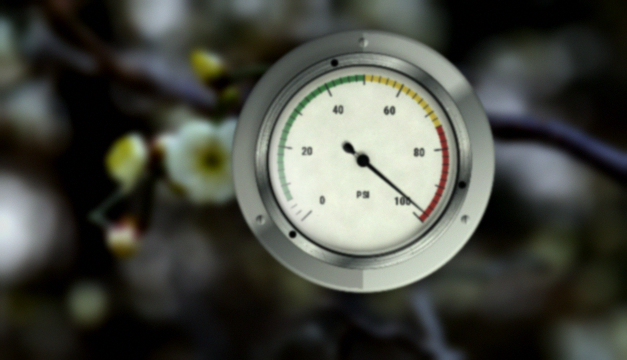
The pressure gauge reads 98 psi
